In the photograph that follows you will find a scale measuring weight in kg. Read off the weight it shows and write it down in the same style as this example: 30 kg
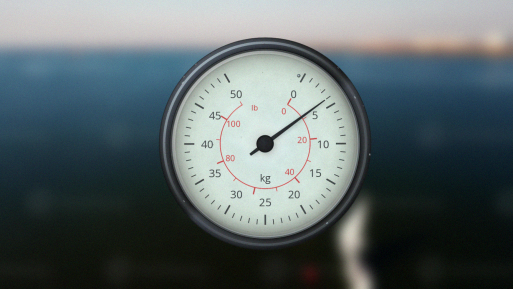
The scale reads 4 kg
